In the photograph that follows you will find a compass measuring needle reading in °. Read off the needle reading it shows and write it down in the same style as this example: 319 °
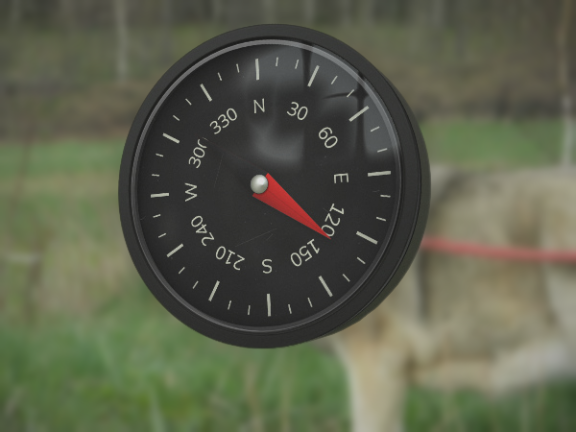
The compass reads 130 °
